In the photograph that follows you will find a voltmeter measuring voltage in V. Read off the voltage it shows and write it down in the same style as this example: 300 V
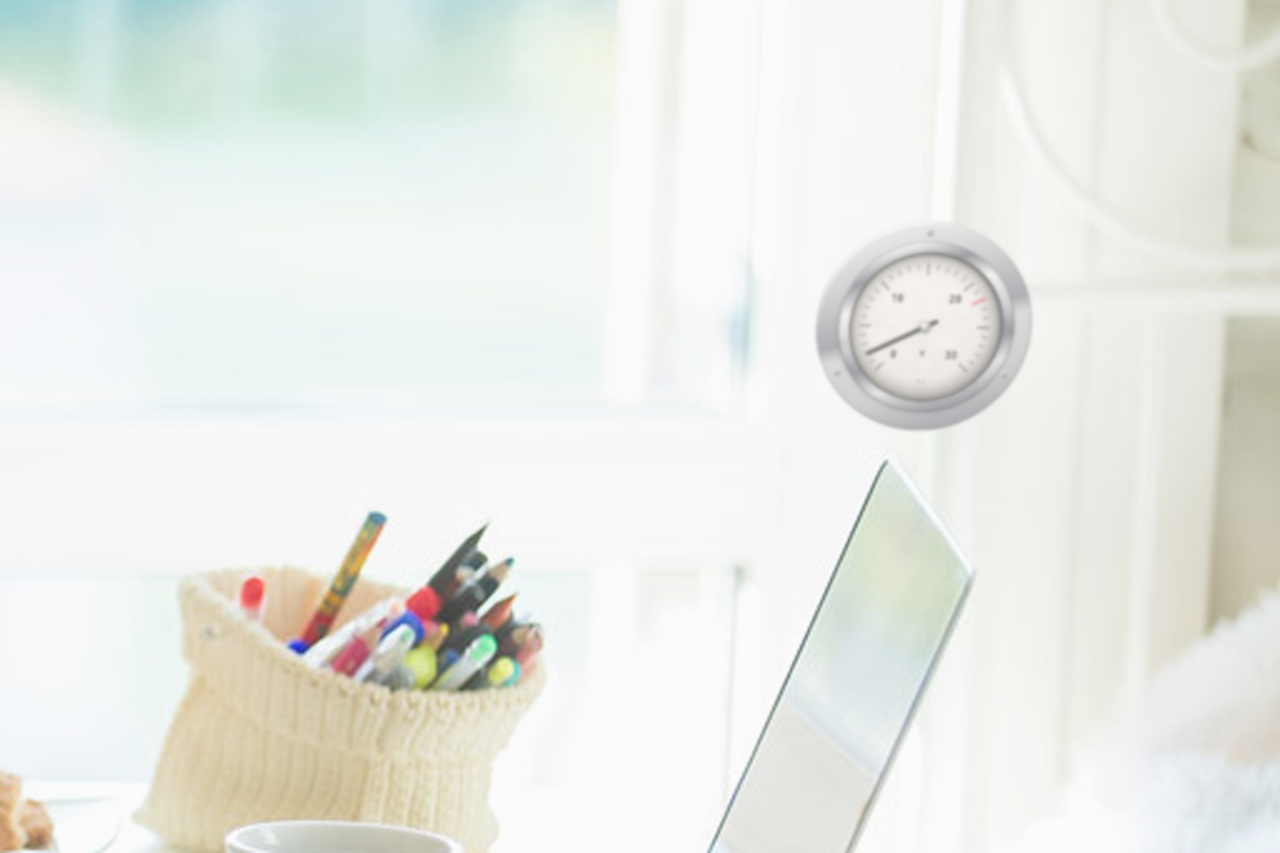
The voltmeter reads 2 V
